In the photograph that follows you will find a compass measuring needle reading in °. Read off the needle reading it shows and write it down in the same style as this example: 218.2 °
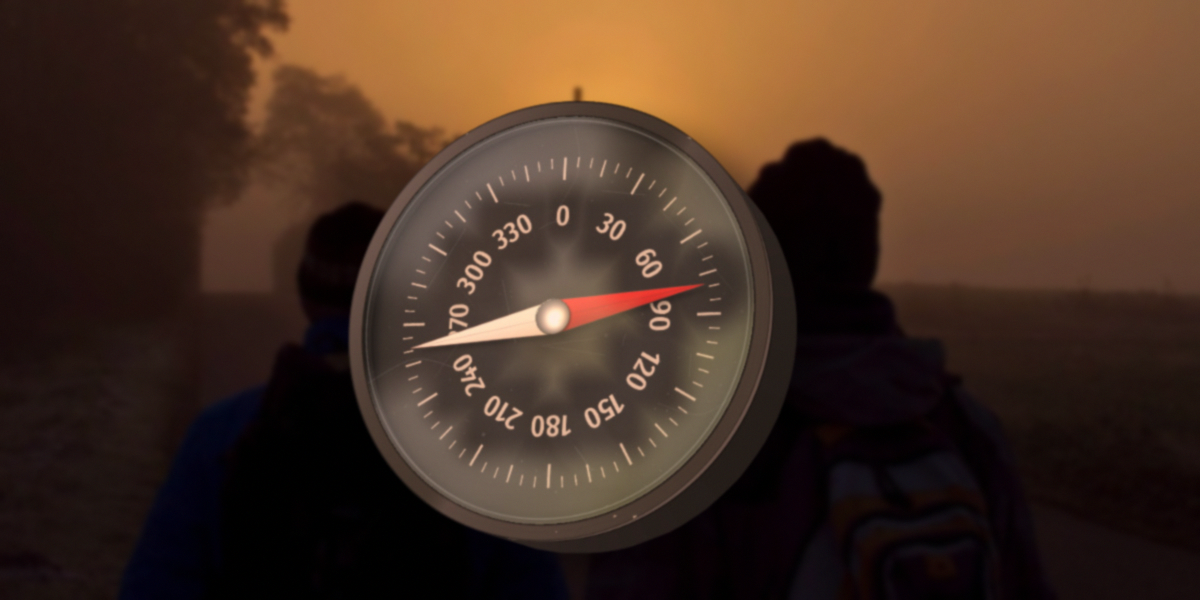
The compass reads 80 °
